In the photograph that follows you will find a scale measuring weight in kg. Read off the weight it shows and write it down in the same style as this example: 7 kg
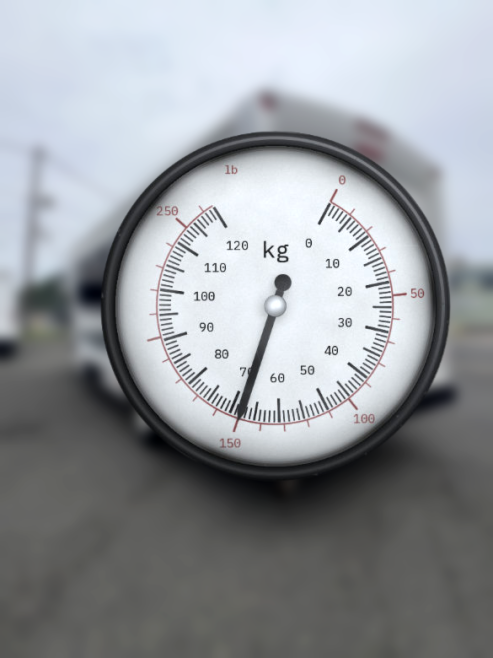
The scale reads 68 kg
